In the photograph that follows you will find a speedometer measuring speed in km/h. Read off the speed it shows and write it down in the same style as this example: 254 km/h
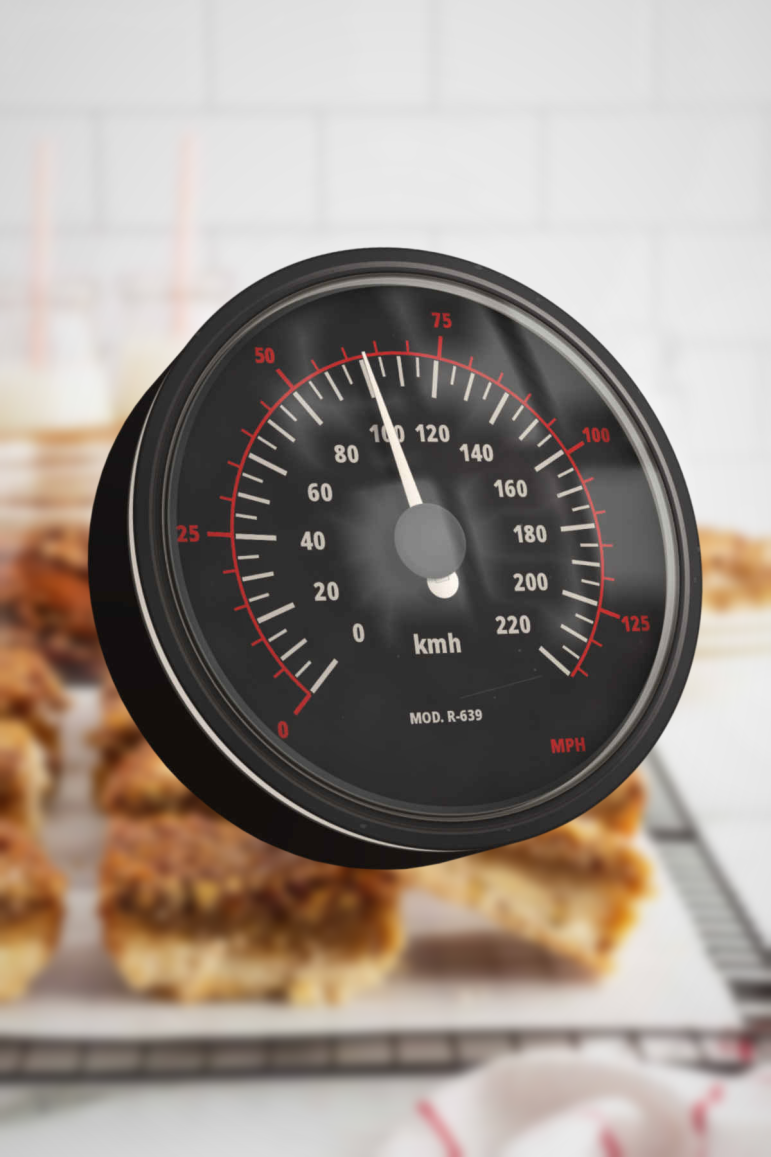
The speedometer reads 100 km/h
